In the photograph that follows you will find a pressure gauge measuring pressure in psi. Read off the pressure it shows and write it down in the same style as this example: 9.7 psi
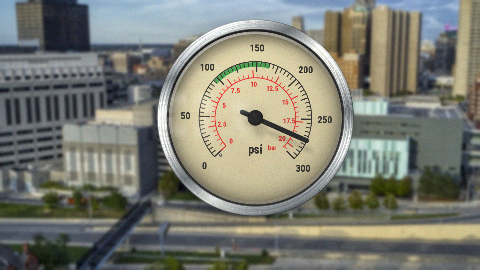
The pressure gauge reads 275 psi
